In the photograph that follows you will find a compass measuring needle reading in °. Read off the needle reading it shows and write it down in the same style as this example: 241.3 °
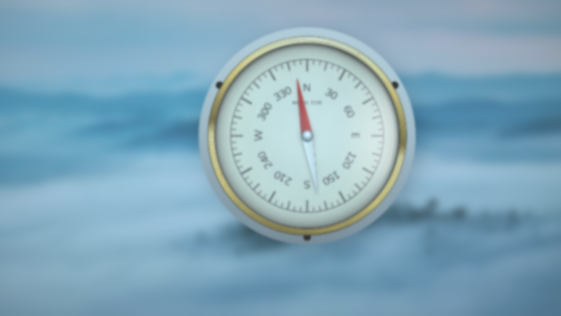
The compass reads 350 °
